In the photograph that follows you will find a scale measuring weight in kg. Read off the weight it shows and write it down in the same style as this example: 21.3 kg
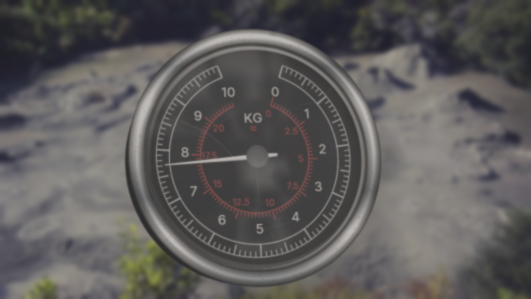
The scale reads 7.7 kg
